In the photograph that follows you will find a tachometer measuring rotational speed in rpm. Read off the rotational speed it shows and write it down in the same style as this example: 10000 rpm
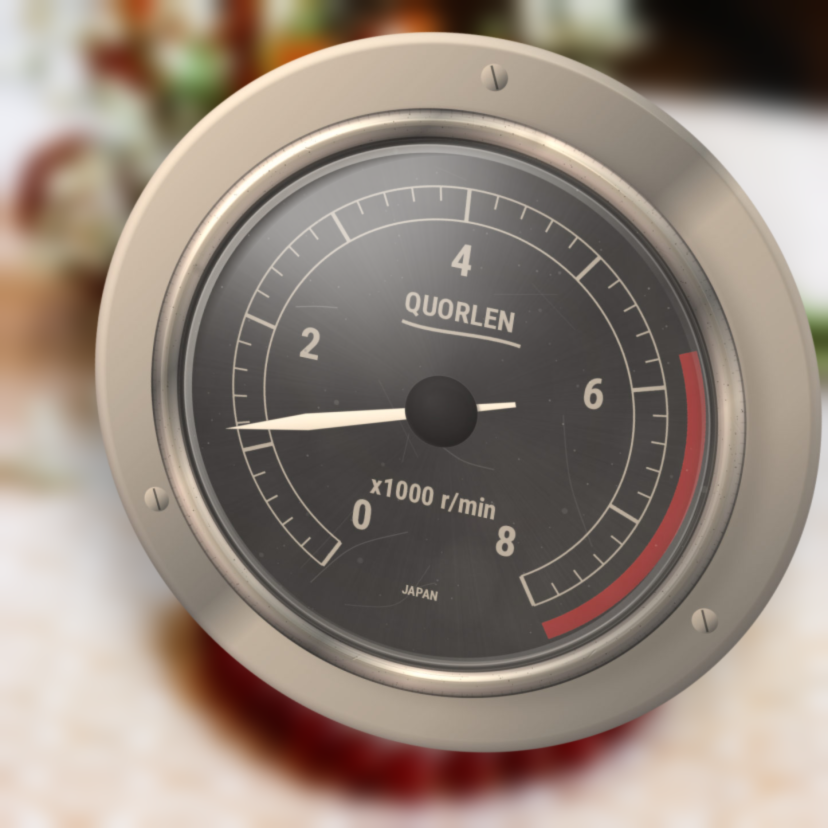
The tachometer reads 1200 rpm
